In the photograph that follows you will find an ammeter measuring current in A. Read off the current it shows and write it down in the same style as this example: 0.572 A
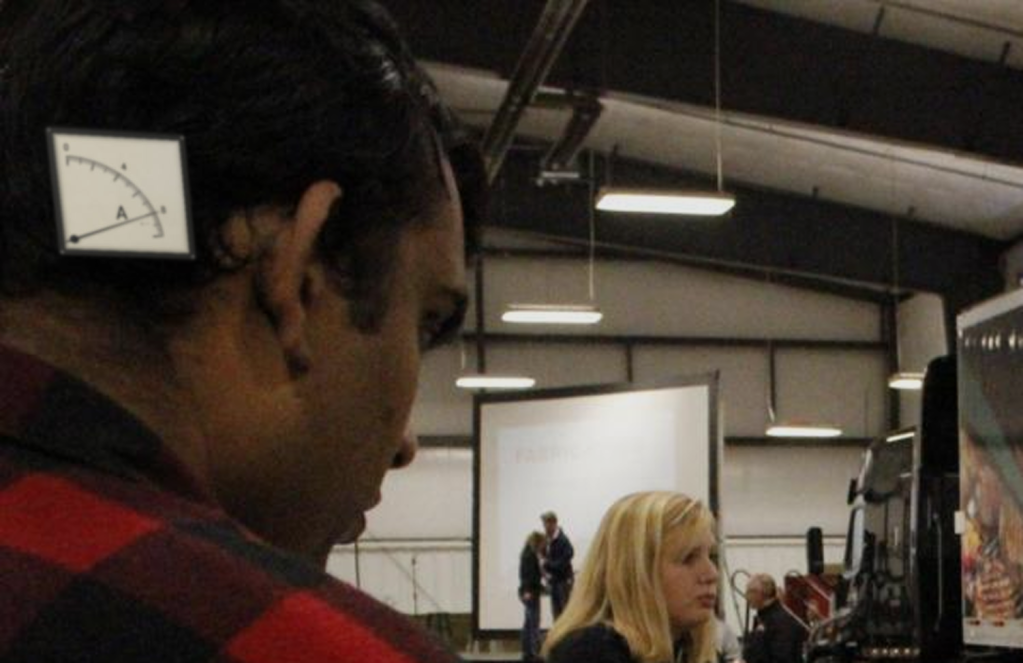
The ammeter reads 8 A
